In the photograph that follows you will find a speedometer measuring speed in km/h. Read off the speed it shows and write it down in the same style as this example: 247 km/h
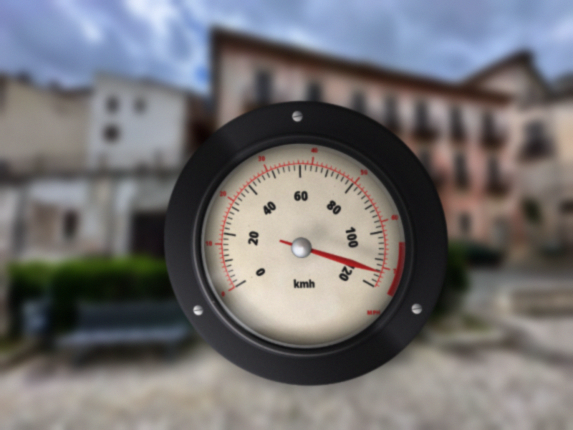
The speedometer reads 114 km/h
